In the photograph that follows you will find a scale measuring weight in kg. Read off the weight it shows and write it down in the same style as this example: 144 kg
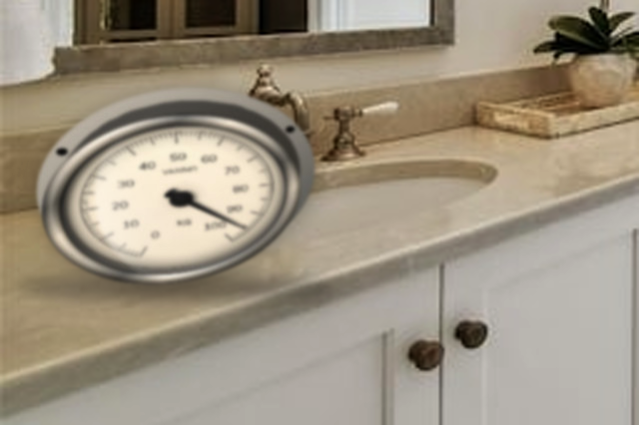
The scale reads 95 kg
